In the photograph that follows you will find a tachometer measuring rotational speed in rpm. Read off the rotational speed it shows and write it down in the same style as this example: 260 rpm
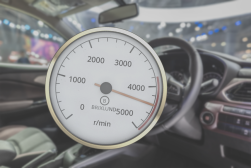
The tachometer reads 4400 rpm
